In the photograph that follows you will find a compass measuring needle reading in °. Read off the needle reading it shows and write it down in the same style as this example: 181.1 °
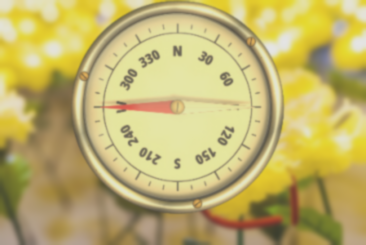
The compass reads 270 °
